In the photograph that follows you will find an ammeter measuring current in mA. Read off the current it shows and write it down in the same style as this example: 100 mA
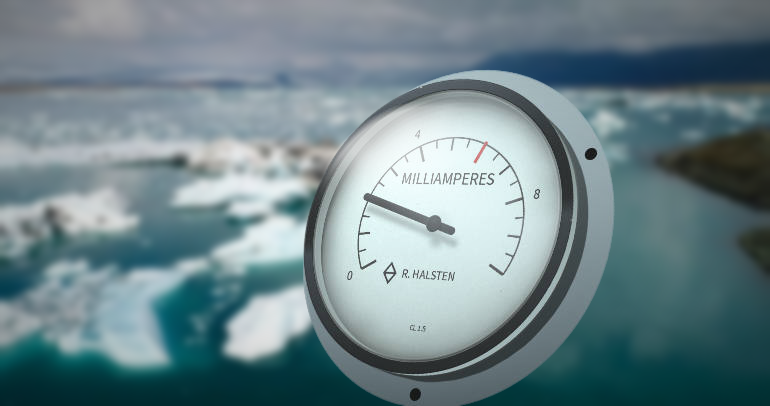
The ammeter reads 2 mA
